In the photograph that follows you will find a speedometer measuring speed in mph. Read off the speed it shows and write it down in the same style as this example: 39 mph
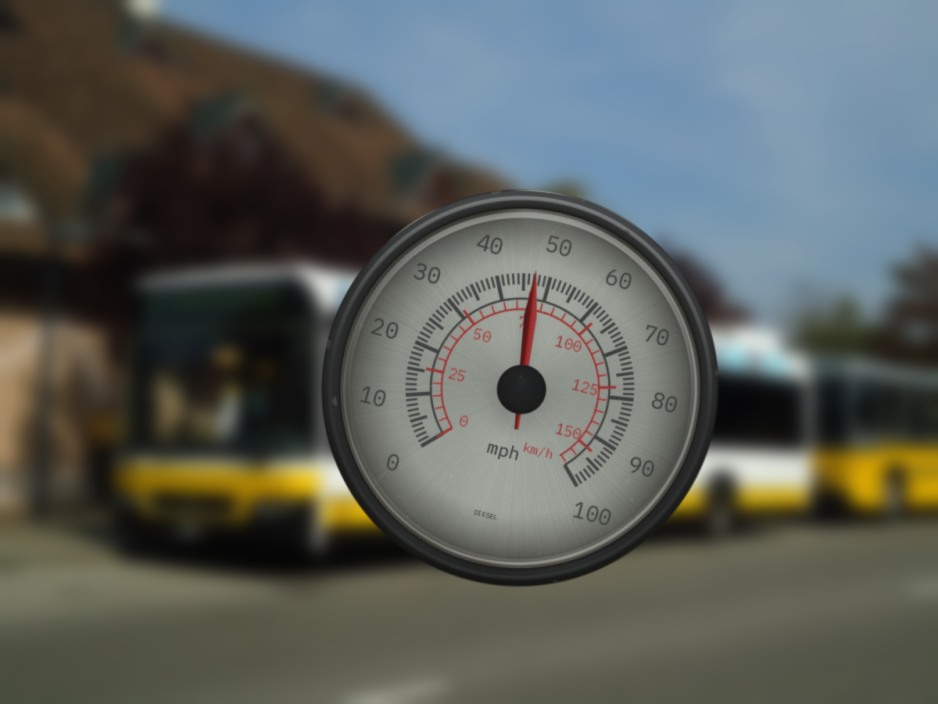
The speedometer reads 47 mph
